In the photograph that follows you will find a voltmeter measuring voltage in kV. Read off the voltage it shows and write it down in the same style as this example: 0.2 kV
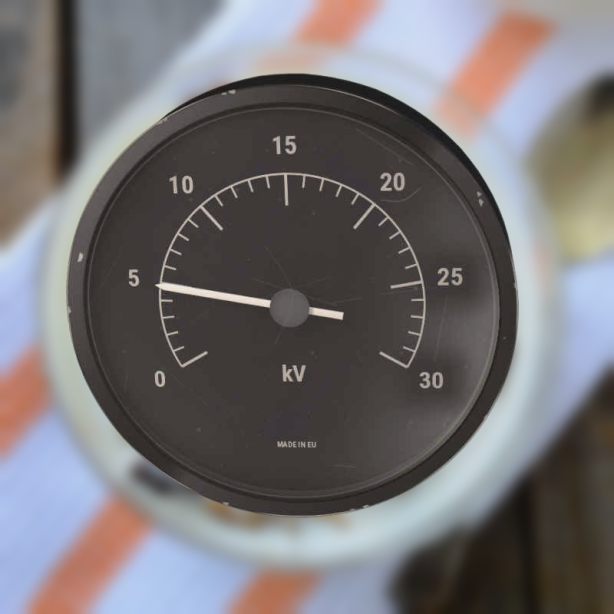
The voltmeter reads 5 kV
